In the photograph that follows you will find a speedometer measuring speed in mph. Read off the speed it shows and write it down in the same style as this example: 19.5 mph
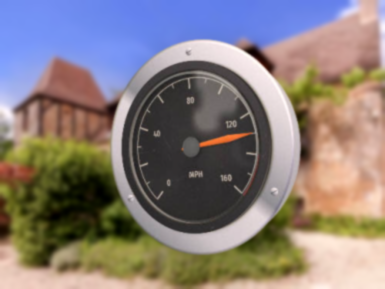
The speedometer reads 130 mph
